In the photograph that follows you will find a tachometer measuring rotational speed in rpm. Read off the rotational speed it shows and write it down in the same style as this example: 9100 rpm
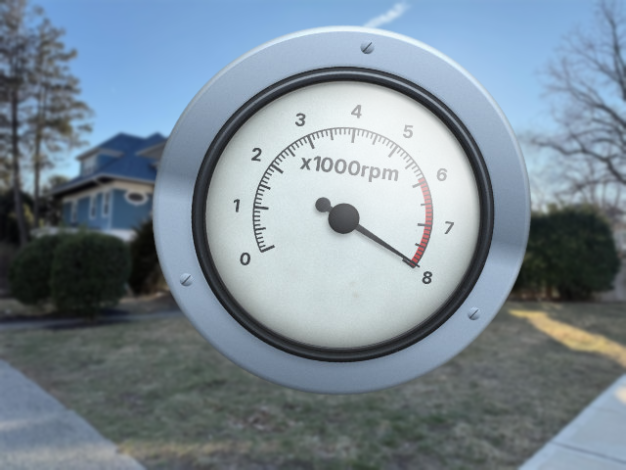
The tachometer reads 7900 rpm
